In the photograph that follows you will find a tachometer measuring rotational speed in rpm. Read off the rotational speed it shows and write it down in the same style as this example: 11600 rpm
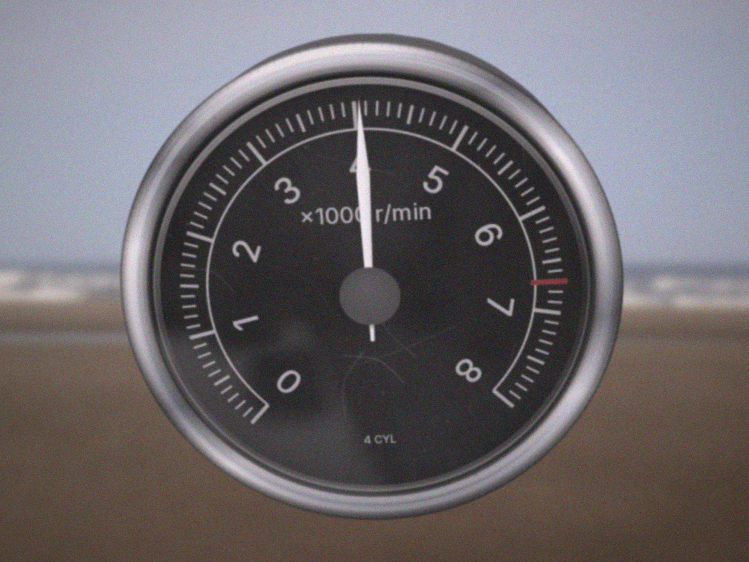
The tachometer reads 4050 rpm
